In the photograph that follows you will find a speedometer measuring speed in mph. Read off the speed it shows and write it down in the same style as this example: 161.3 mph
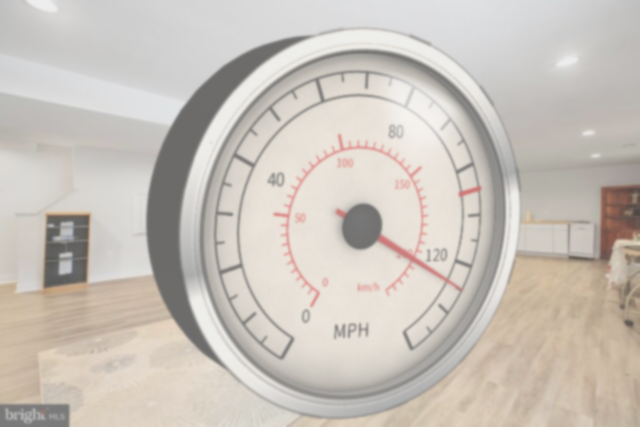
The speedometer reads 125 mph
